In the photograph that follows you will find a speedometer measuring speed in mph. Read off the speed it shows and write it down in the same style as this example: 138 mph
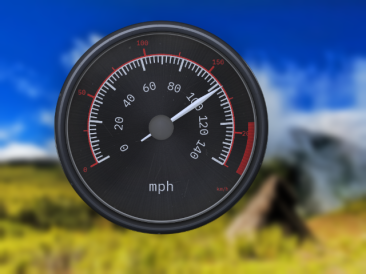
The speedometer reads 102 mph
